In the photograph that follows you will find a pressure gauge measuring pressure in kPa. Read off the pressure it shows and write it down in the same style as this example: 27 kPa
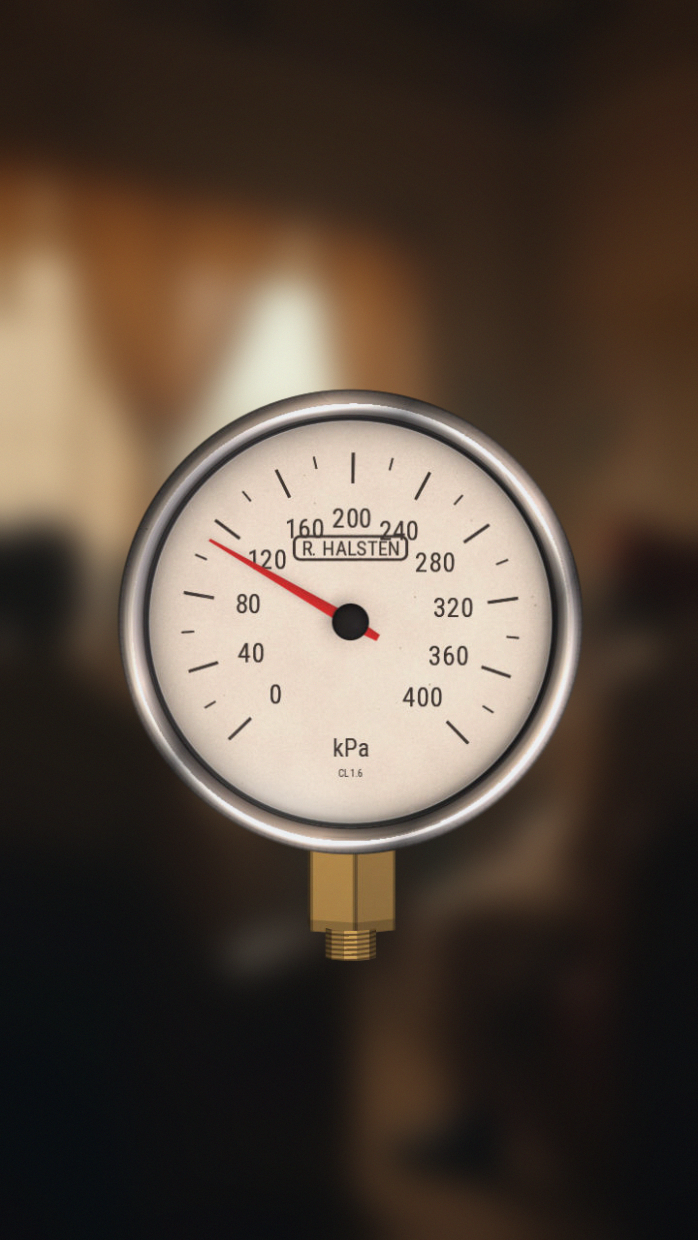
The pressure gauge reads 110 kPa
